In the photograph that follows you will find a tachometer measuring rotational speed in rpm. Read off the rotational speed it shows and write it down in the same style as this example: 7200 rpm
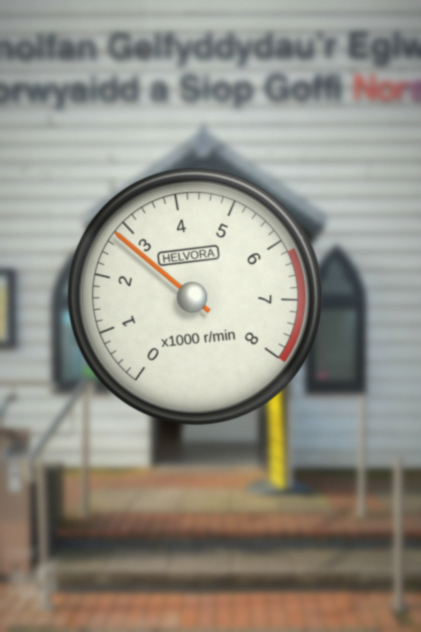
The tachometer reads 2800 rpm
